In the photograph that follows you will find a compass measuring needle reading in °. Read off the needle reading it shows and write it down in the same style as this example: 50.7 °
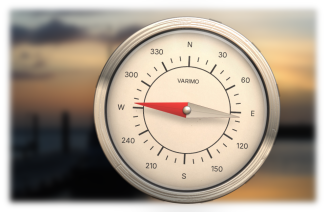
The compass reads 275 °
